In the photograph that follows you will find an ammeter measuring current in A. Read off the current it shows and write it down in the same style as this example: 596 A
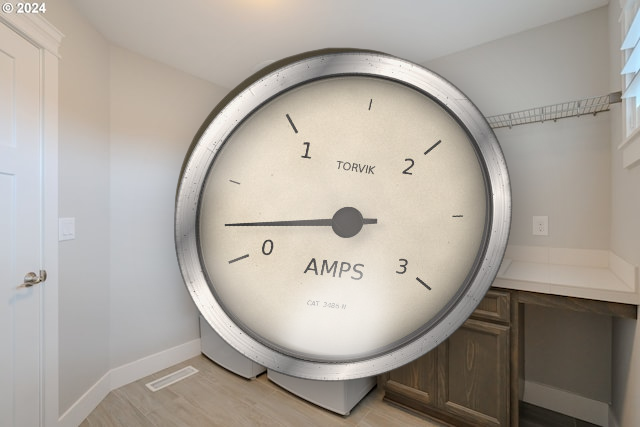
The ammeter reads 0.25 A
